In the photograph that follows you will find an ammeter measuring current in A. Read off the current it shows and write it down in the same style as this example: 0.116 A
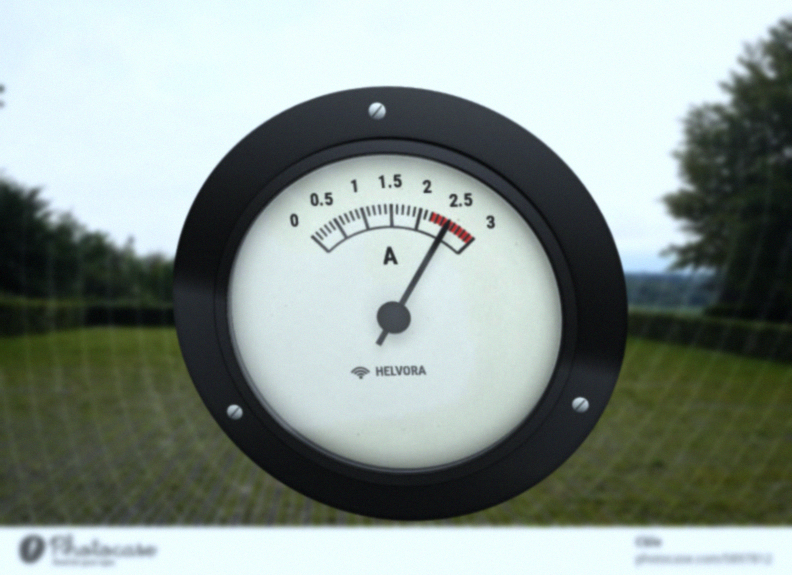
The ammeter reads 2.5 A
